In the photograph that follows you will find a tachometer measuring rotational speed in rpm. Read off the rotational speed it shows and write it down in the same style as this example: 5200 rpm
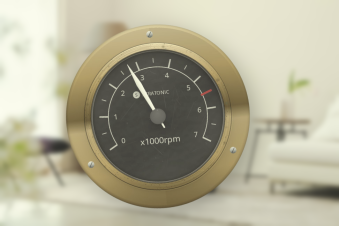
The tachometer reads 2750 rpm
